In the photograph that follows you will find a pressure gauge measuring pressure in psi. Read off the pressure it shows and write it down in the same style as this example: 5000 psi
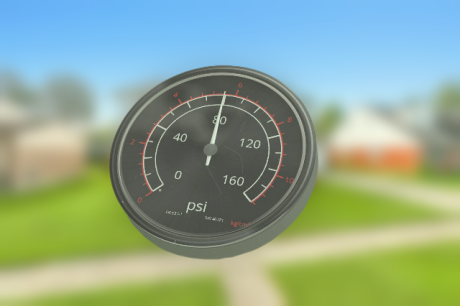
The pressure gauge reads 80 psi
